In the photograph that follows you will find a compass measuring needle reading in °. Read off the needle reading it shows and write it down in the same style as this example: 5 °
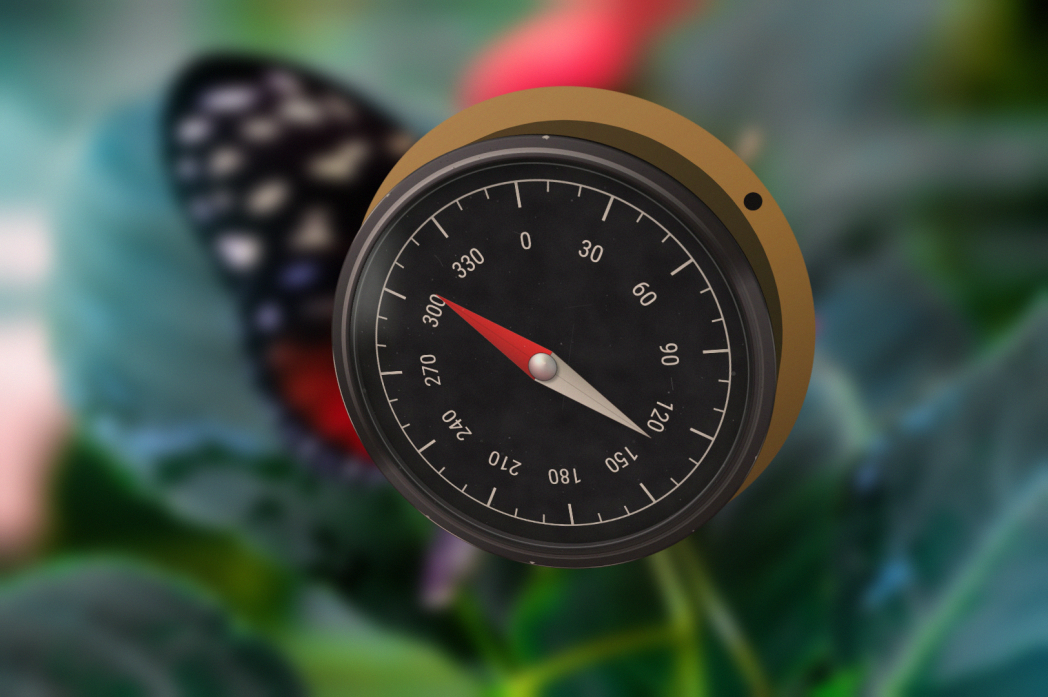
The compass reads 310 °
